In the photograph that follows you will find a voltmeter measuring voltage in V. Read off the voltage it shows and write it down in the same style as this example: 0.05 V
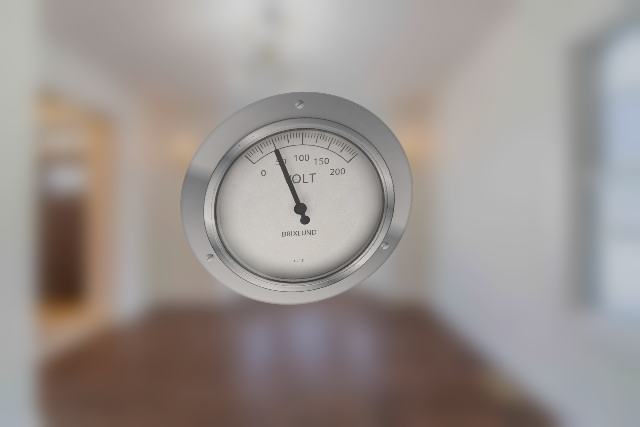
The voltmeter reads 50 V
